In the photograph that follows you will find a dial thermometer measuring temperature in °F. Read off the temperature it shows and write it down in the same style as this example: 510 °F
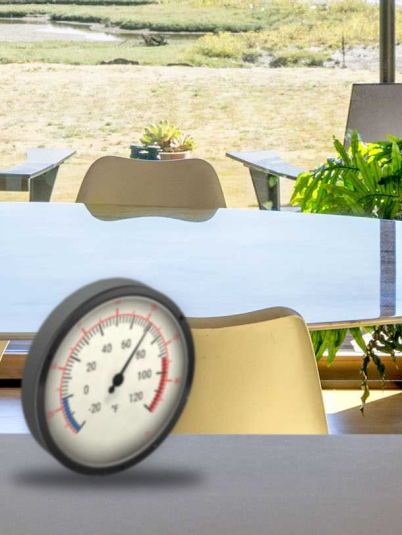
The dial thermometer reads 70 °F
